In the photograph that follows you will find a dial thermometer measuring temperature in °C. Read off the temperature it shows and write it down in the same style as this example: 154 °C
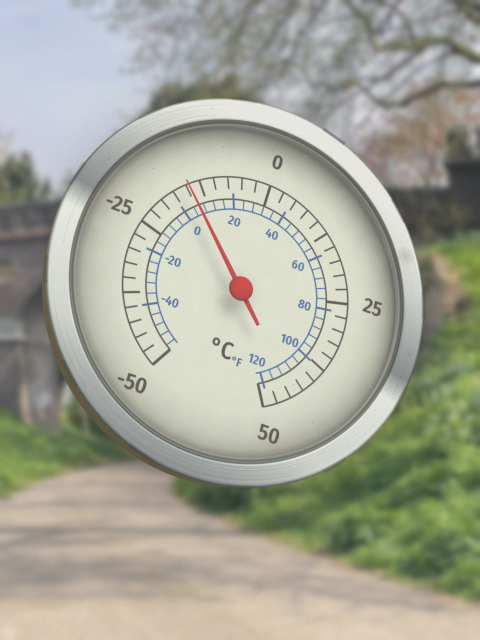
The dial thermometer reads -15 °C
